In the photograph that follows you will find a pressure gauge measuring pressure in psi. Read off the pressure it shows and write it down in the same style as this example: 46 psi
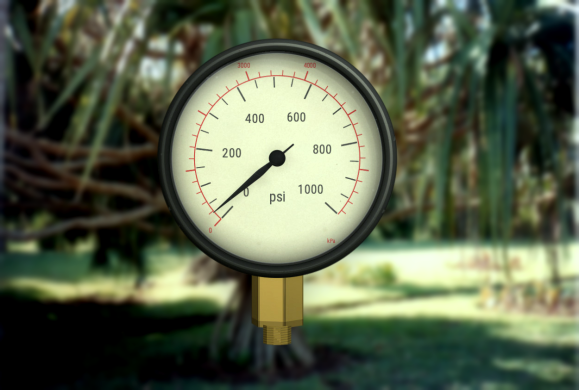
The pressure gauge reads 25 psi
